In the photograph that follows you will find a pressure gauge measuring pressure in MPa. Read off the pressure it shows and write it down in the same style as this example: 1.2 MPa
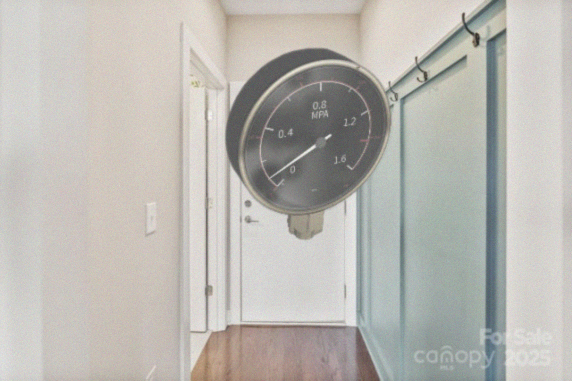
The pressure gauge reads 0.1 MPa
